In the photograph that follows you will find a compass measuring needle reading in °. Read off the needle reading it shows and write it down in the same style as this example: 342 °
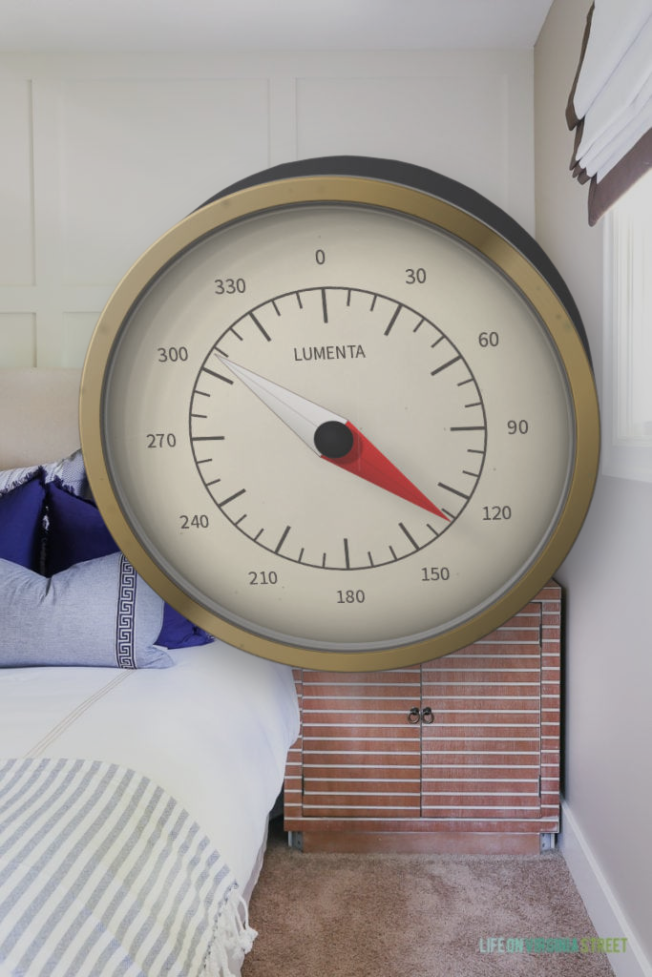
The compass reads 130 °
